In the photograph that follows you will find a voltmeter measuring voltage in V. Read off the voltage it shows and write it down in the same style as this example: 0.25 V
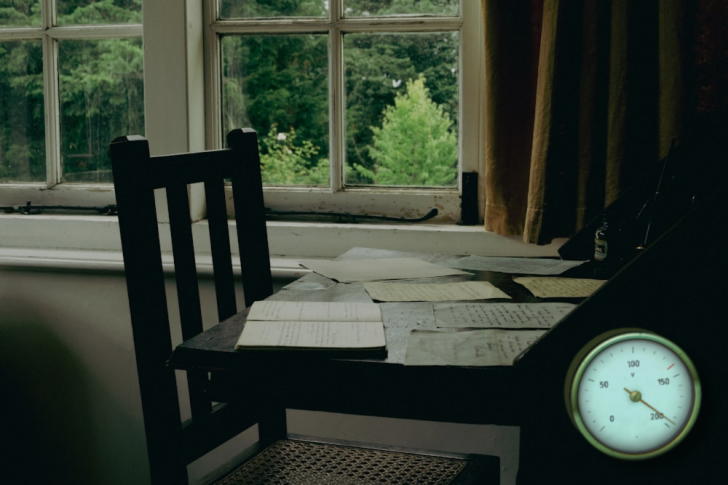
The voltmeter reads 195 V
